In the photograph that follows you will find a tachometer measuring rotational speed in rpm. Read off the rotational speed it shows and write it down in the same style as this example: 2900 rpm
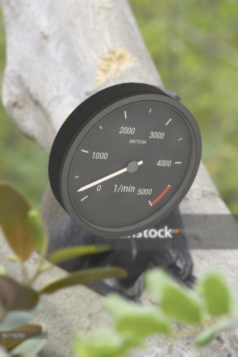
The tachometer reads 250 rpm
